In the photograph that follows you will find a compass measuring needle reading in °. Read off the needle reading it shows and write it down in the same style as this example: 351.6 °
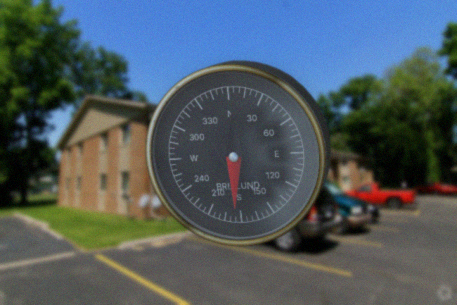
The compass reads 185 °
